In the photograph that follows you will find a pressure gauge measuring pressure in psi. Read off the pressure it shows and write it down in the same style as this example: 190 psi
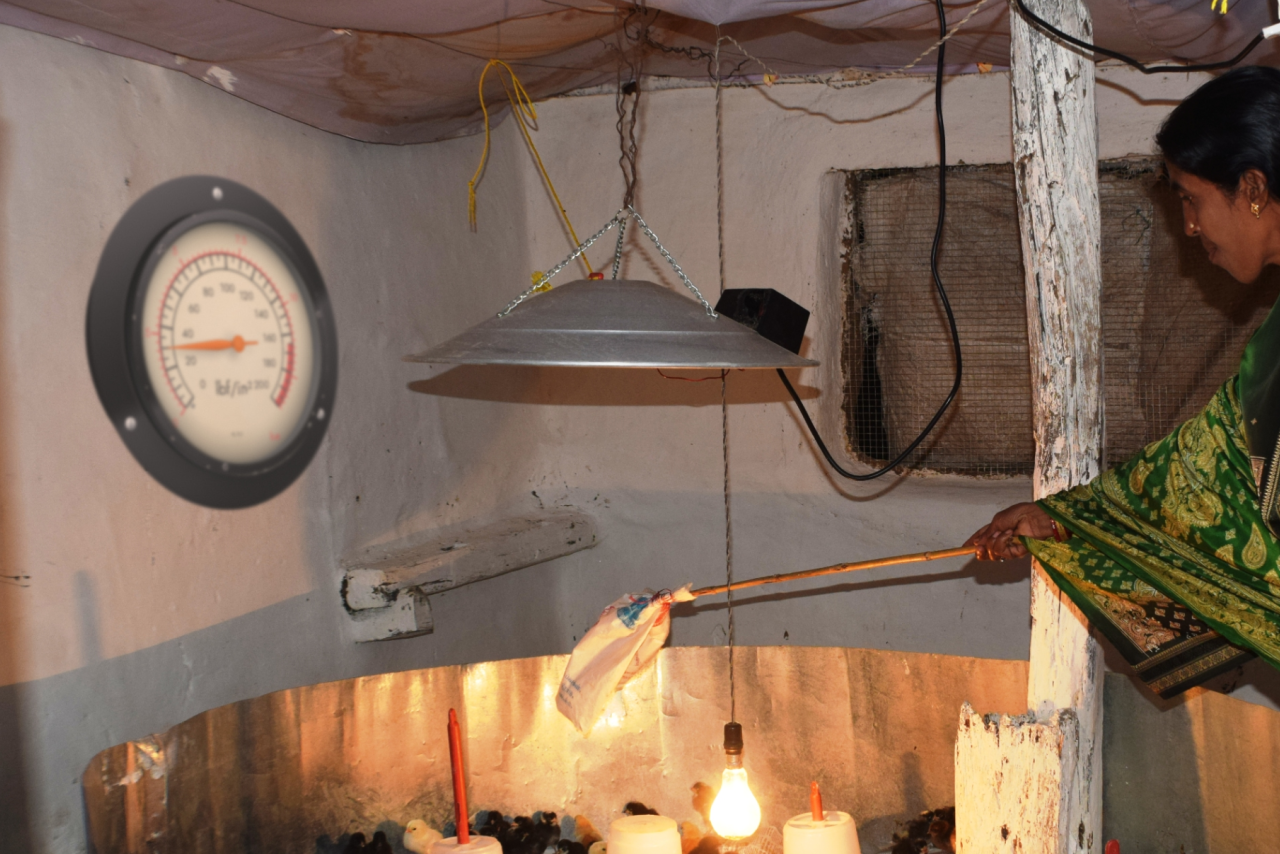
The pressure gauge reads 30 psi
